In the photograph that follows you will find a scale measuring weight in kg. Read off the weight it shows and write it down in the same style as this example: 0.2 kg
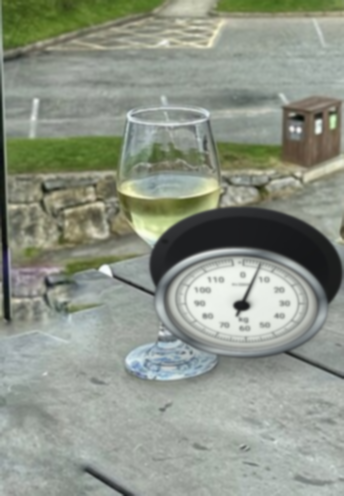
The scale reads 5 kg
